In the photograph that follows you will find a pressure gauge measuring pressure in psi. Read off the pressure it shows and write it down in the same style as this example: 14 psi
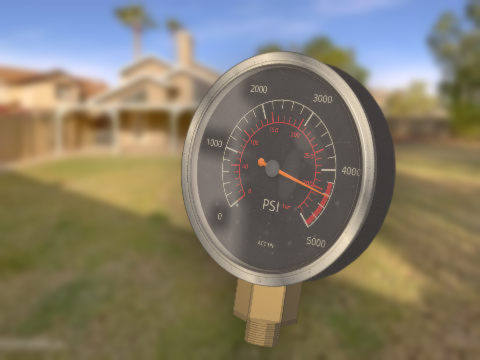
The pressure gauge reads 4400 psi
